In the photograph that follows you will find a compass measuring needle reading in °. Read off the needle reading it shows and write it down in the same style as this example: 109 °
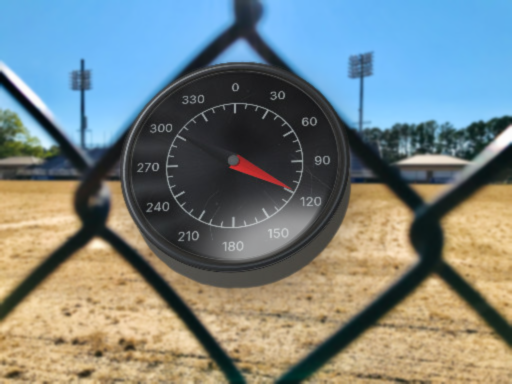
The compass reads 120 °
